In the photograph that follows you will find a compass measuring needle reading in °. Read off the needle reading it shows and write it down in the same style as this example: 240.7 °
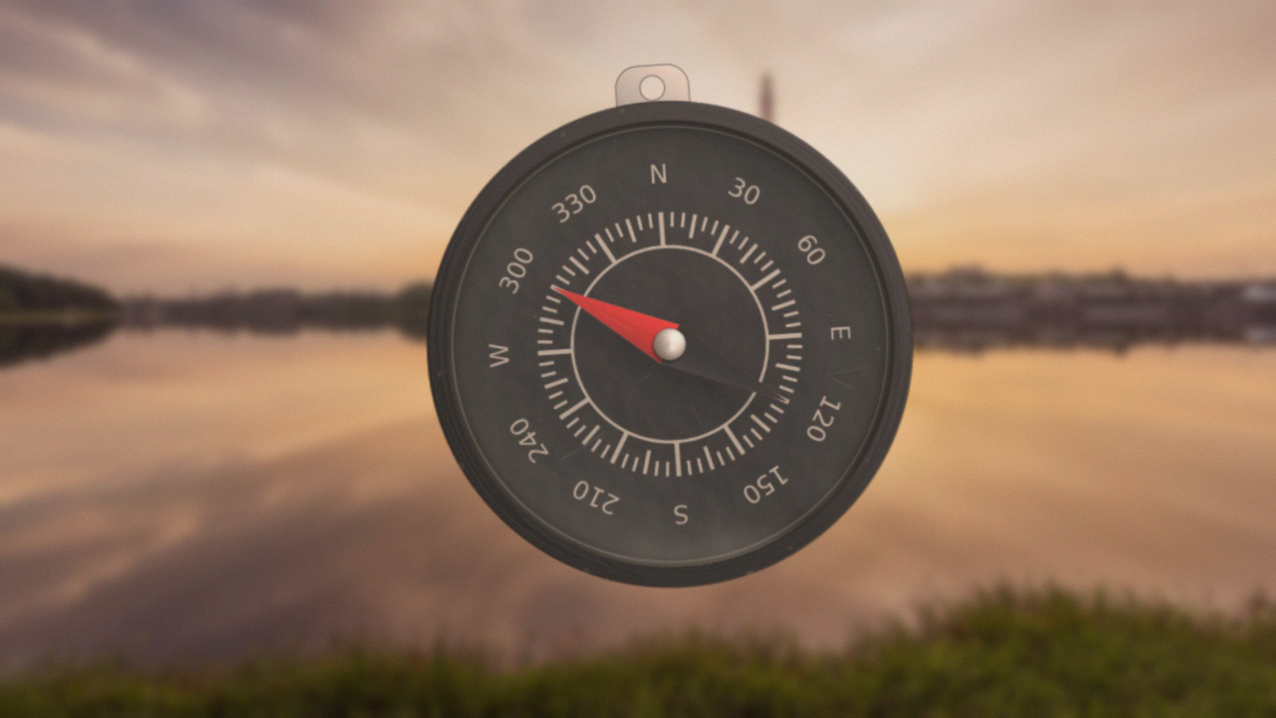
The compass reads 300 °
